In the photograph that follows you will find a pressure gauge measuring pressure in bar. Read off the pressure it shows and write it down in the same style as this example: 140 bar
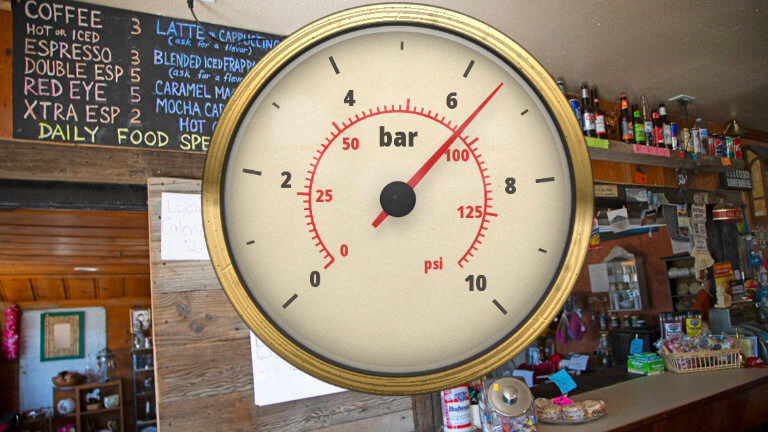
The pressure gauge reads 6.5 bar
